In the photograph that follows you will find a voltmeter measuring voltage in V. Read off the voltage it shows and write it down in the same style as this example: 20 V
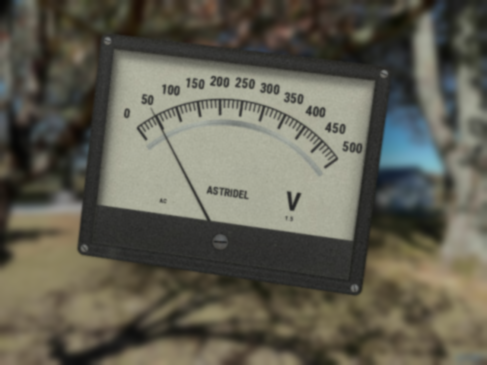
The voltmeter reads 50 V
